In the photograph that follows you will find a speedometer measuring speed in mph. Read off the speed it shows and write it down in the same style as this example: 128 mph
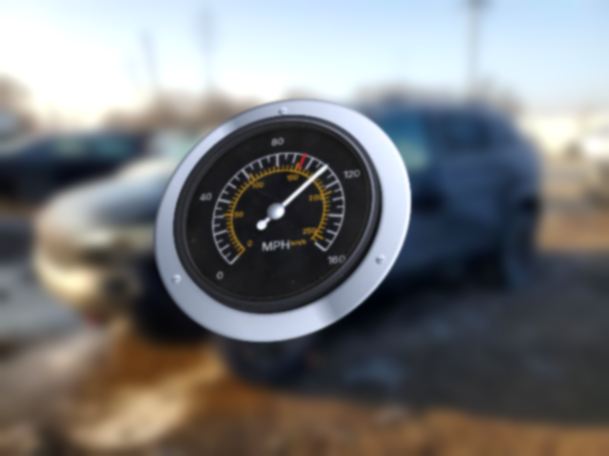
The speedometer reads 110 mph
